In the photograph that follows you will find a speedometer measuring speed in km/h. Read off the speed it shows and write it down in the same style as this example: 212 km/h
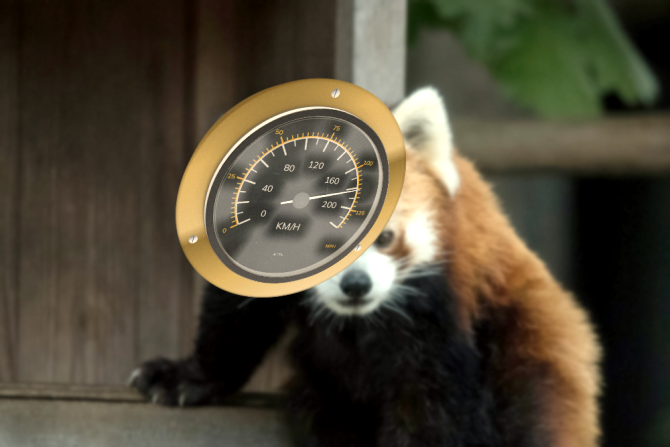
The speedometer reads 180 km/h
